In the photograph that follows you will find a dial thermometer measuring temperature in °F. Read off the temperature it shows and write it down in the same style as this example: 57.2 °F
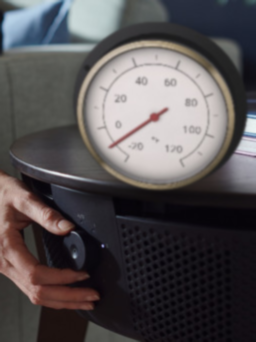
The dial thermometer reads -10 °F
